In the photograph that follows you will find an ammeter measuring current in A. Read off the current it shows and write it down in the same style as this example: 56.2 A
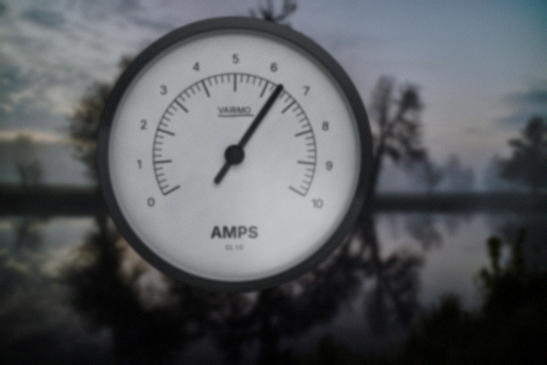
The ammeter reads 6.4 A
